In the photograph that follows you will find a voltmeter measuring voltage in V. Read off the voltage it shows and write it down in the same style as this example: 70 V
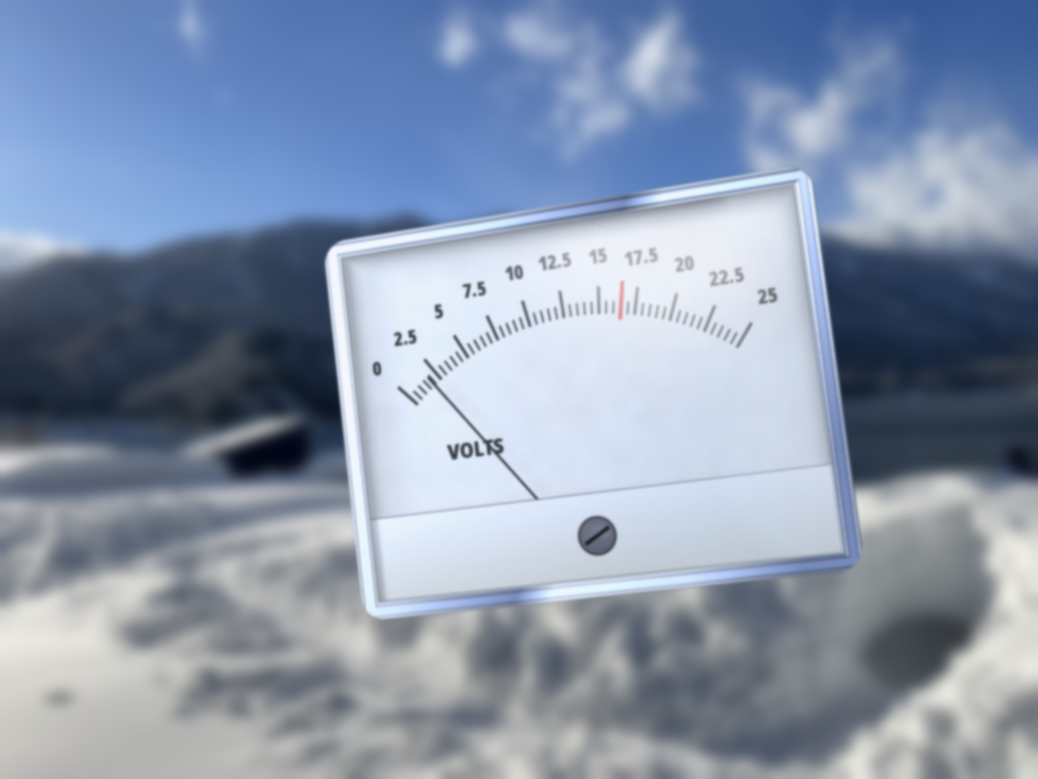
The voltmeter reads 2 V
